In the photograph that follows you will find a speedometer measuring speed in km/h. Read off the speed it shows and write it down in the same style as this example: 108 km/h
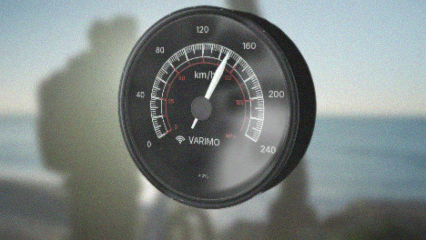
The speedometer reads 150 km/h
